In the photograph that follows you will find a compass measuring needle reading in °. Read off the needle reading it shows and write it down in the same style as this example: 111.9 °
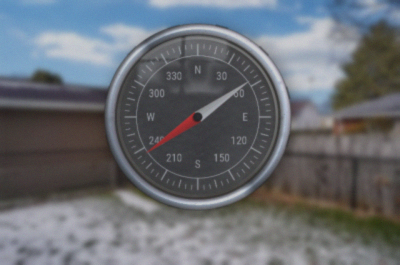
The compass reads 235 °
